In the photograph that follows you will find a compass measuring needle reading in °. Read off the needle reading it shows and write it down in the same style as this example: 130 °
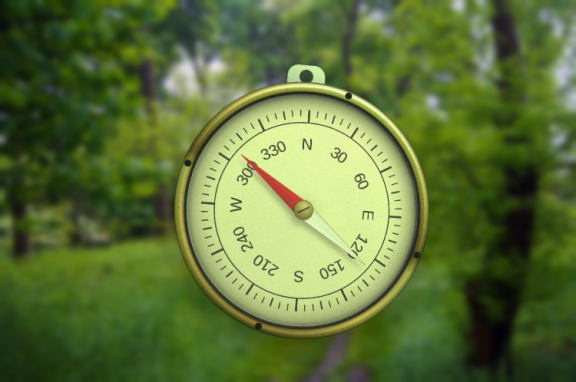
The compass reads 307.5 °
